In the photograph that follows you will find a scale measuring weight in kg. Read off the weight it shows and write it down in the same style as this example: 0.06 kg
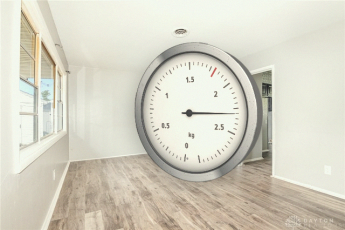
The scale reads 2.3 kg
